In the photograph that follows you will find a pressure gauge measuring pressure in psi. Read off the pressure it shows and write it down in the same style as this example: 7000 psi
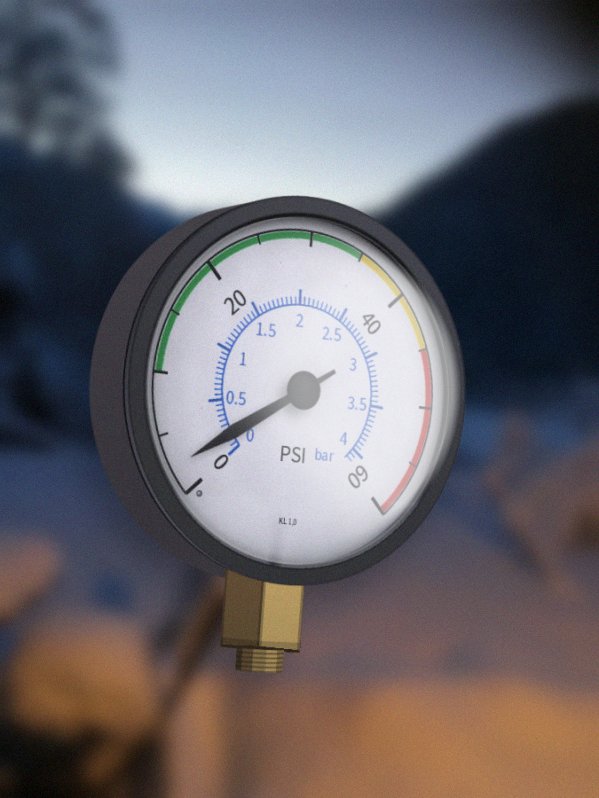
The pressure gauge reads 2.5 psi
